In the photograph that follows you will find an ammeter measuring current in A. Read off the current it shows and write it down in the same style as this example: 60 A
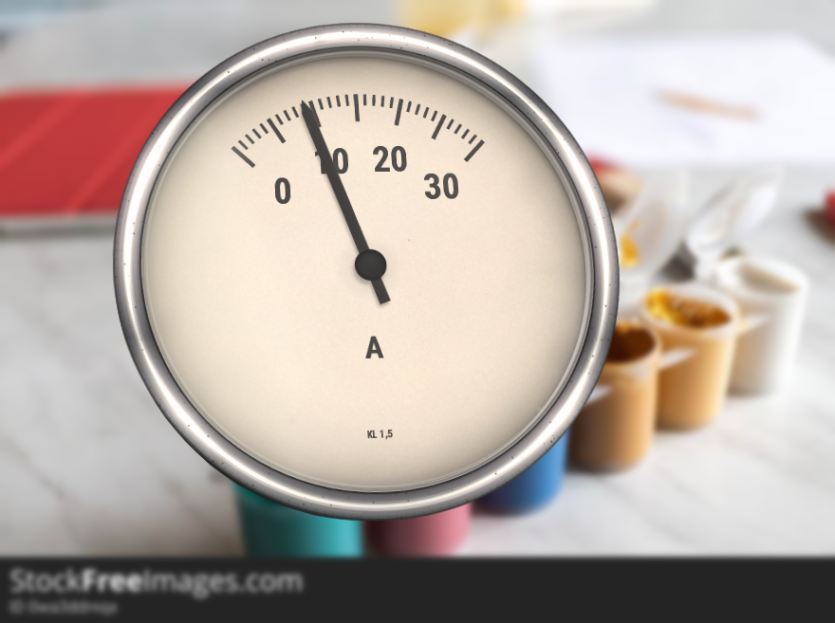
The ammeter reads 9 A
